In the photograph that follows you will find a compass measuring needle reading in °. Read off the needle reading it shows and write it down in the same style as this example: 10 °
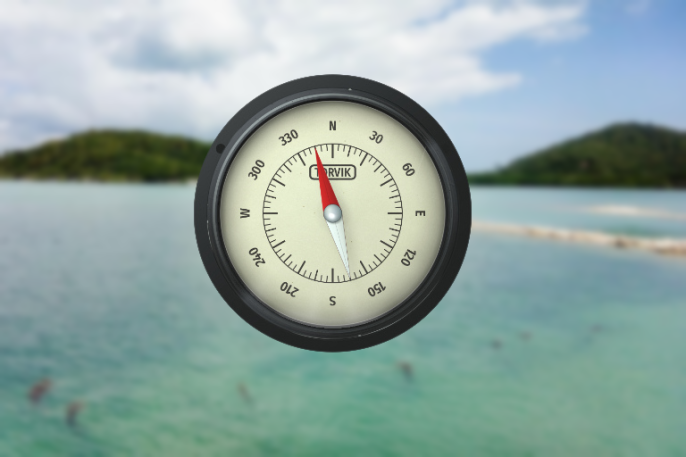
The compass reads 345 °
